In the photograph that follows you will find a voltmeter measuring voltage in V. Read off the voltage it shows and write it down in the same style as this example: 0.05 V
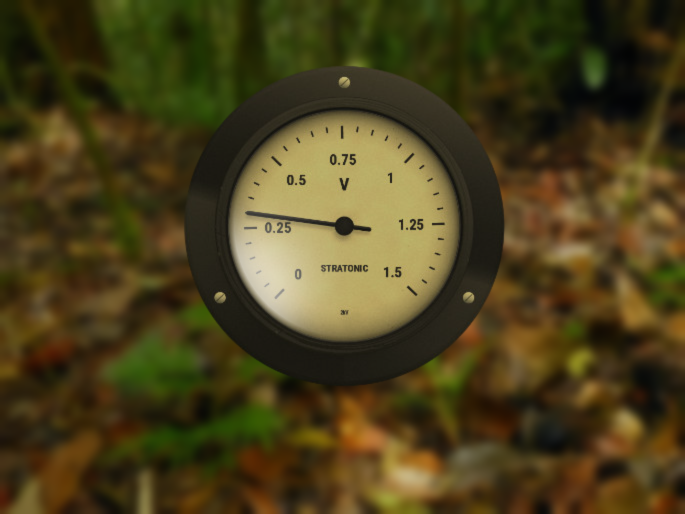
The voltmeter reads 0.3 V
